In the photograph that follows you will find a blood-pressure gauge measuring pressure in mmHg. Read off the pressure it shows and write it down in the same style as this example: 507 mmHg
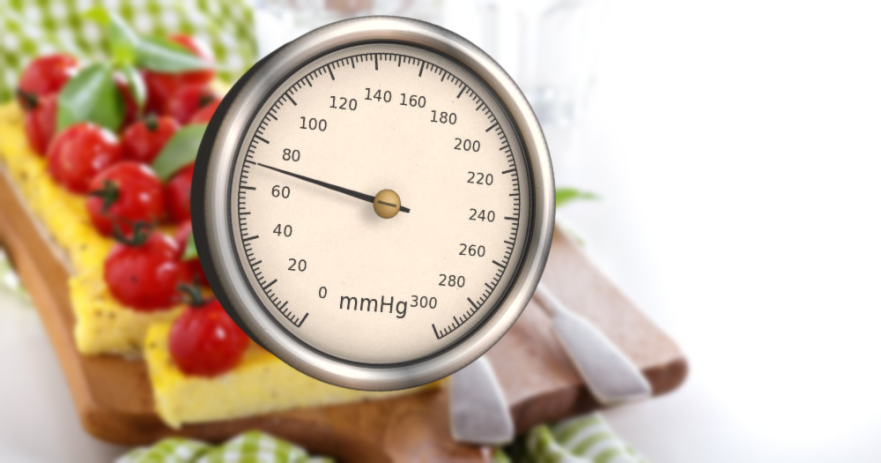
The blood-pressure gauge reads 70 mmHg
